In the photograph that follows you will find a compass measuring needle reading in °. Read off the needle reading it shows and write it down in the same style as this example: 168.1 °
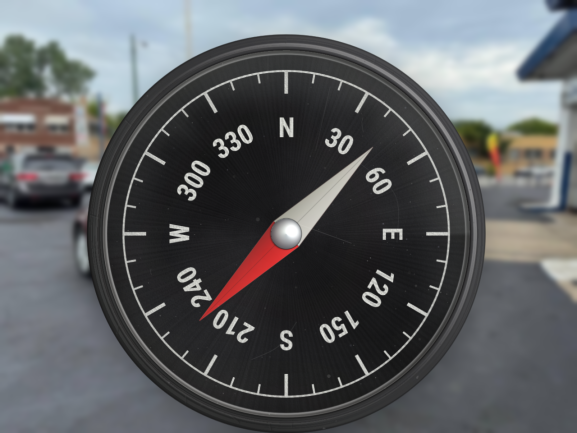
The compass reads 225 °
